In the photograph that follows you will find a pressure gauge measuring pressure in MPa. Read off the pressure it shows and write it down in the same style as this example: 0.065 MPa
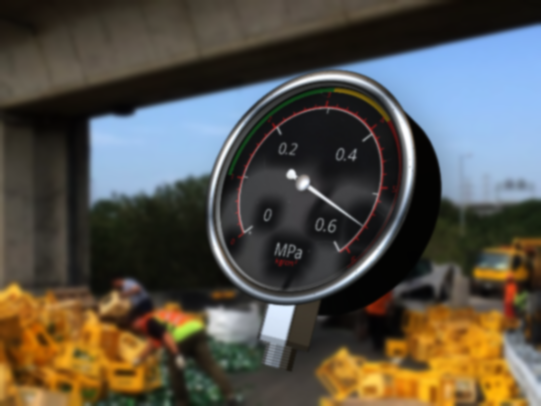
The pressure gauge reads 0.55 MPa
